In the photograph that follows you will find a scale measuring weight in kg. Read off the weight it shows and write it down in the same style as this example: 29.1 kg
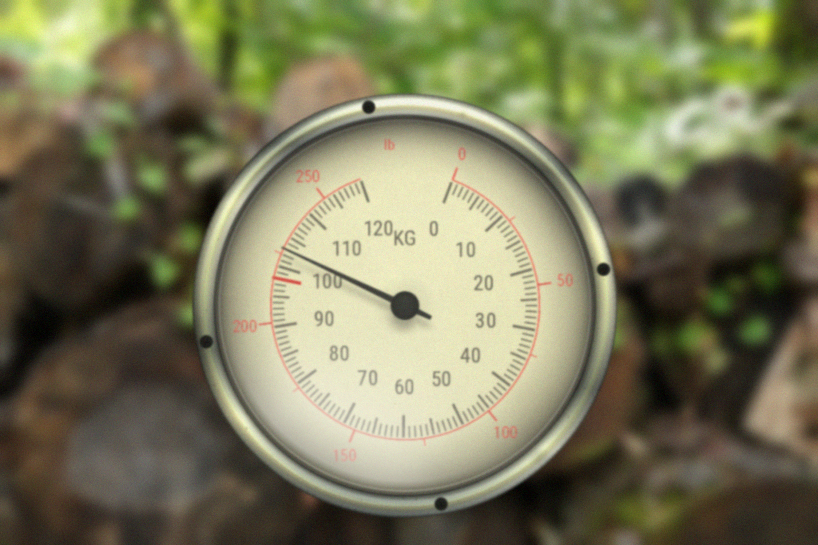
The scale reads 103 kg
